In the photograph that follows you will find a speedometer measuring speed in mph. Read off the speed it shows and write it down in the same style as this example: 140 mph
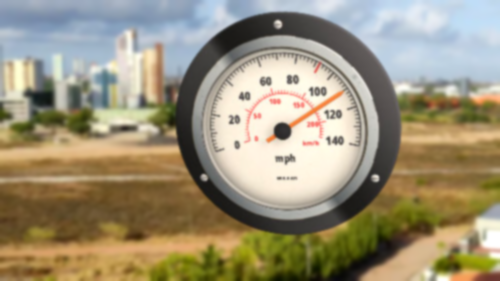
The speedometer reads 110 mph
